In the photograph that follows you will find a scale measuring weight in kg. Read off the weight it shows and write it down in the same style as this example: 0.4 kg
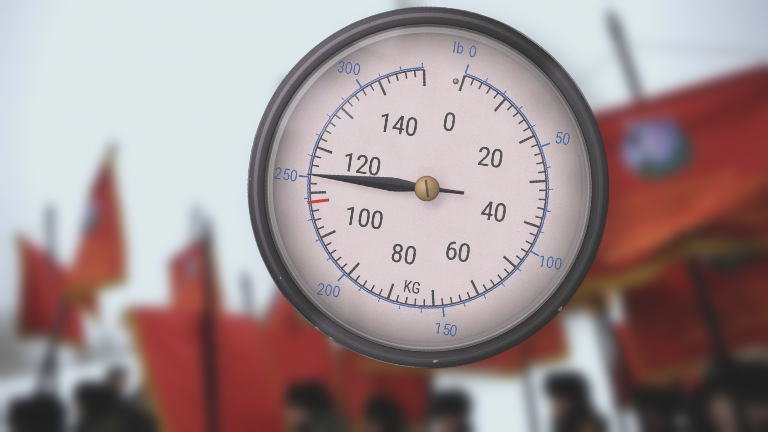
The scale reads 114 kg
